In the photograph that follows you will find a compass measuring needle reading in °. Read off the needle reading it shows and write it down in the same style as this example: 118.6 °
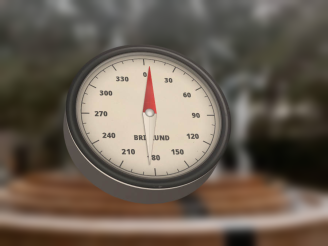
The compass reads 5 °
